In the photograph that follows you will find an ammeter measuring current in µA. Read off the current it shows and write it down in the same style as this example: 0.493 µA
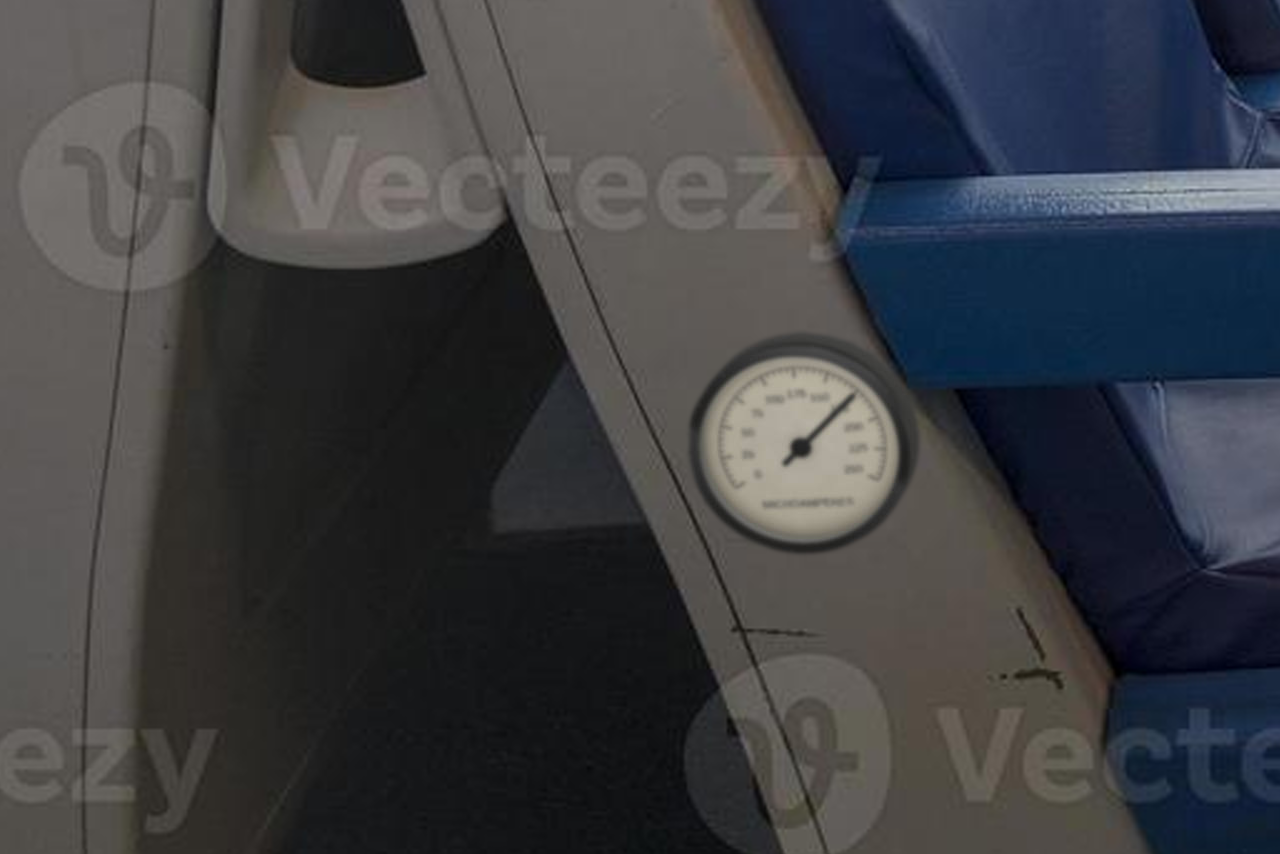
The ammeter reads 175 µA
